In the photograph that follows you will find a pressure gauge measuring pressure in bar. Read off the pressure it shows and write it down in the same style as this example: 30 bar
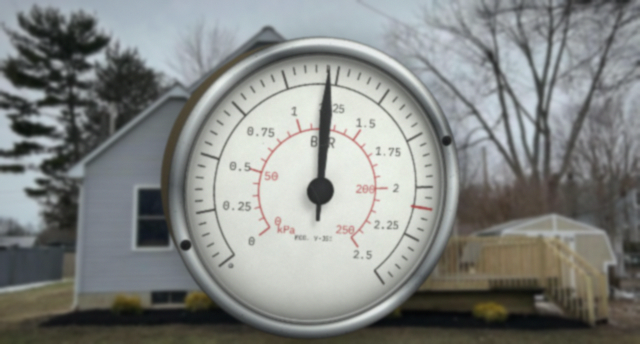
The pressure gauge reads 1.2 bar
